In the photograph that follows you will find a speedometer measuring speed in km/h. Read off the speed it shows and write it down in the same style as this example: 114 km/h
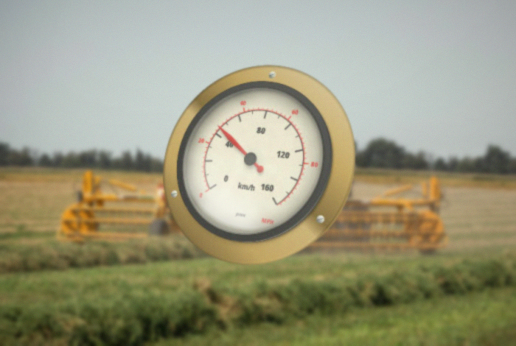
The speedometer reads 45 km/h
